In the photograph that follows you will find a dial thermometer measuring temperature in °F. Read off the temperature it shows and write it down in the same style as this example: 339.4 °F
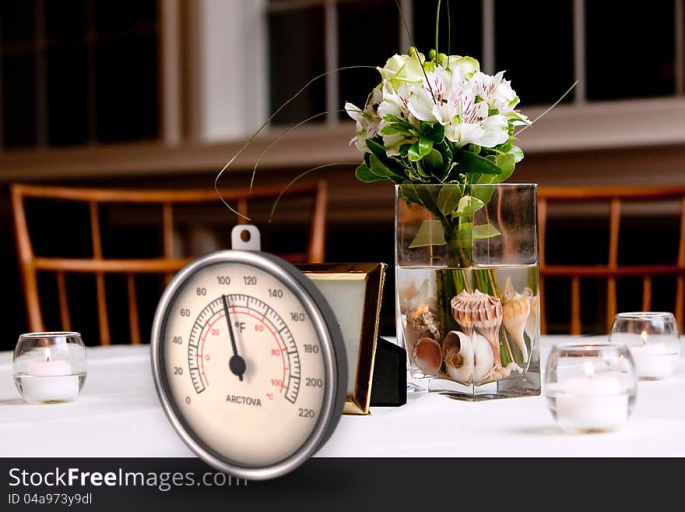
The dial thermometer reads 100 °F
